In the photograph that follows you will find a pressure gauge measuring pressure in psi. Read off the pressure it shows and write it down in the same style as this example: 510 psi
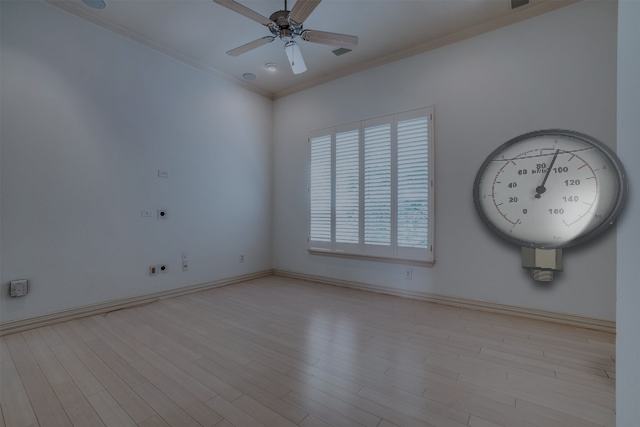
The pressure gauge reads 90 psi
